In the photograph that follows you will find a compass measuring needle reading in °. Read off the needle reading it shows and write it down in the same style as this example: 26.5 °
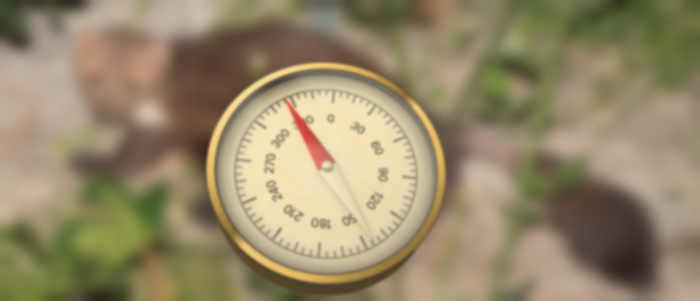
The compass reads 325 °
